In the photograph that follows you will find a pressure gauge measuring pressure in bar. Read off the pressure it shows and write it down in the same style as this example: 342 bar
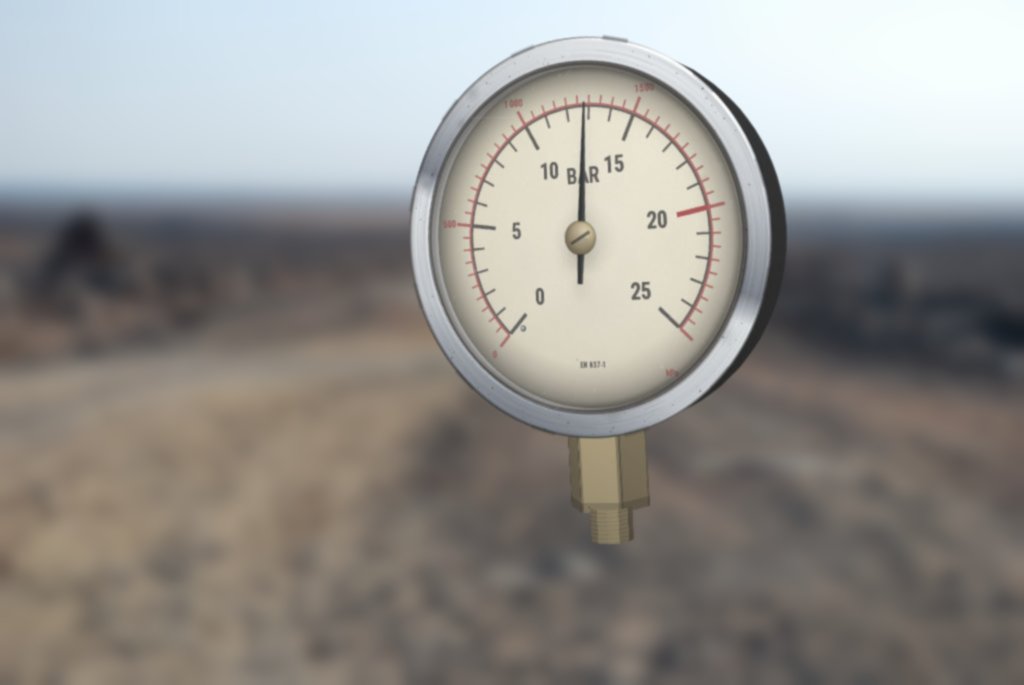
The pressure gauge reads 13 bar
